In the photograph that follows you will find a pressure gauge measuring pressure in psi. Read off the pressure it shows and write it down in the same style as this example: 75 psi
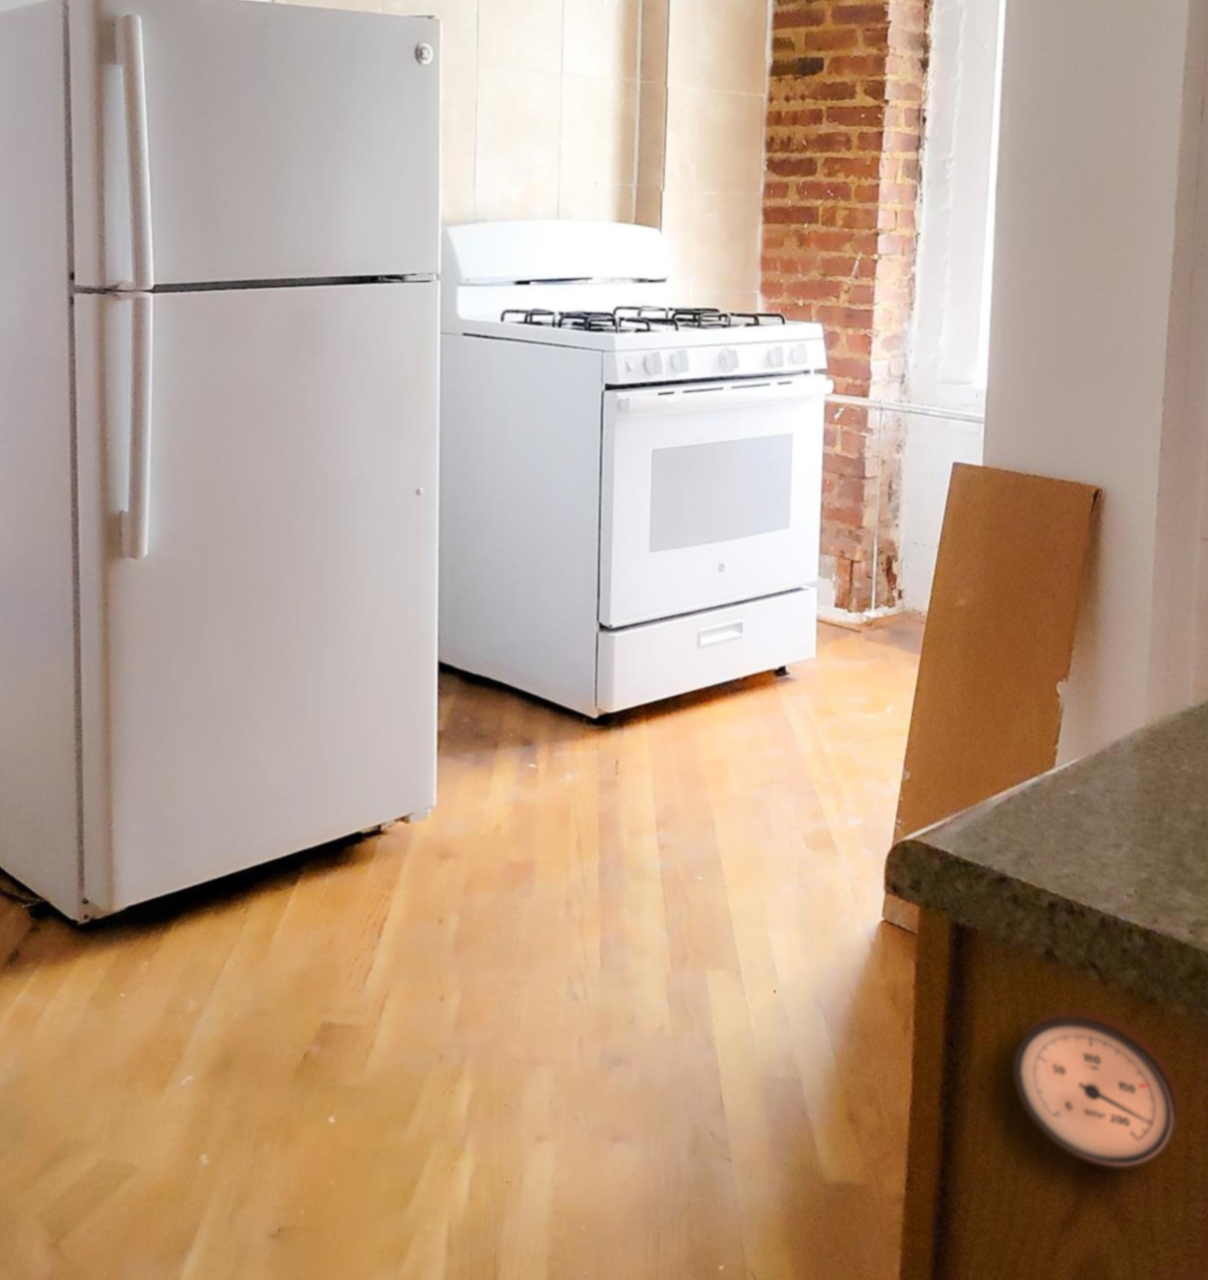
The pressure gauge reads 180 psi
